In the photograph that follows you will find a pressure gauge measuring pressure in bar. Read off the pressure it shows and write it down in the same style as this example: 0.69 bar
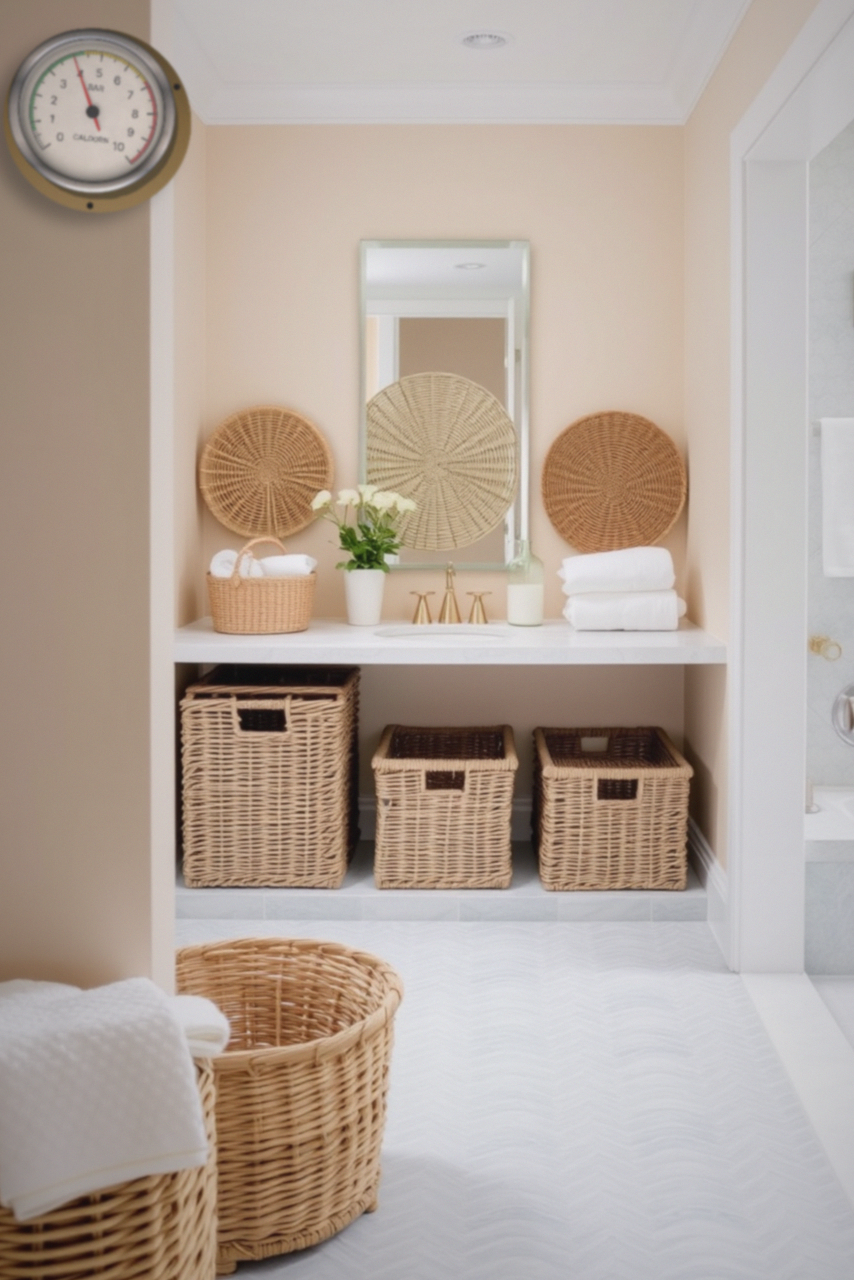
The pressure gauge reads 4 bar
